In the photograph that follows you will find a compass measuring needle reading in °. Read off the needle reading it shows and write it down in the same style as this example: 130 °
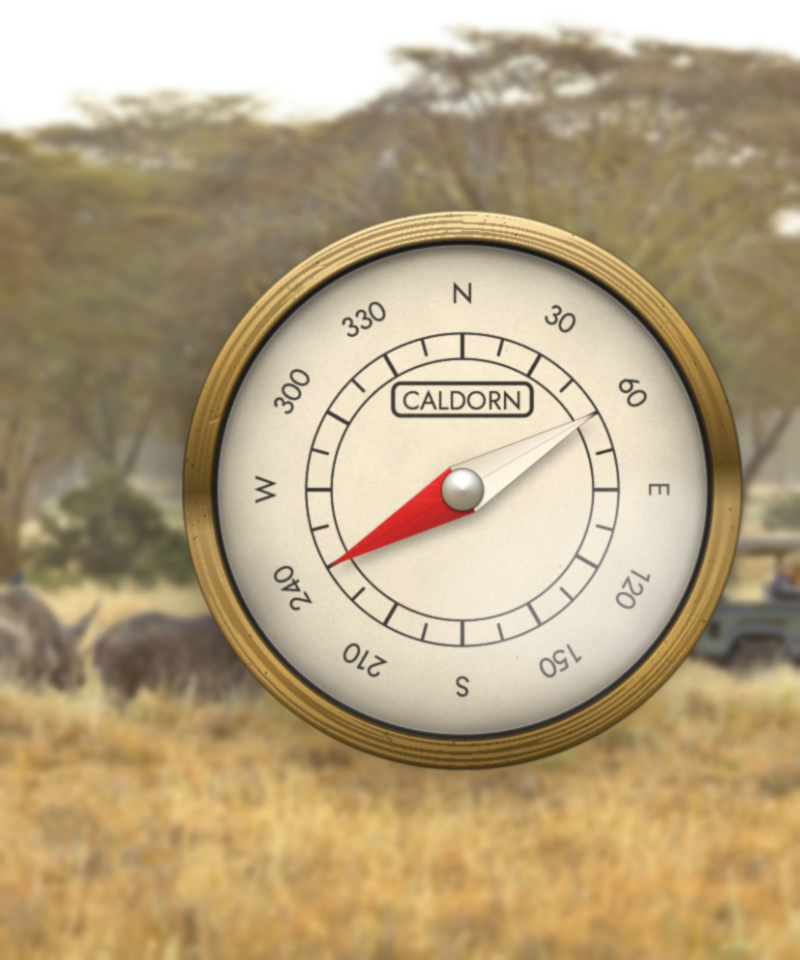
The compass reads 240 °
